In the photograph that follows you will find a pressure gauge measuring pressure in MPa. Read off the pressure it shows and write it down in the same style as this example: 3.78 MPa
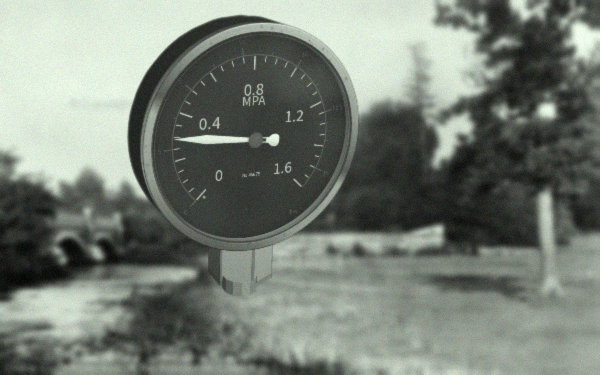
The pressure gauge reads 0.3 MPa
